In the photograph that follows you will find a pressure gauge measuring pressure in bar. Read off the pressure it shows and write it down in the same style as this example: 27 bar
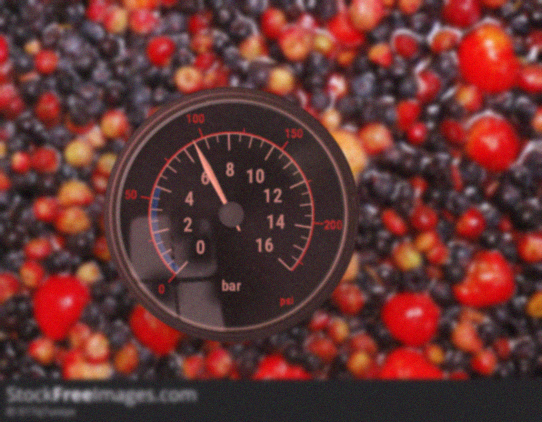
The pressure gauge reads 6.5 bar
